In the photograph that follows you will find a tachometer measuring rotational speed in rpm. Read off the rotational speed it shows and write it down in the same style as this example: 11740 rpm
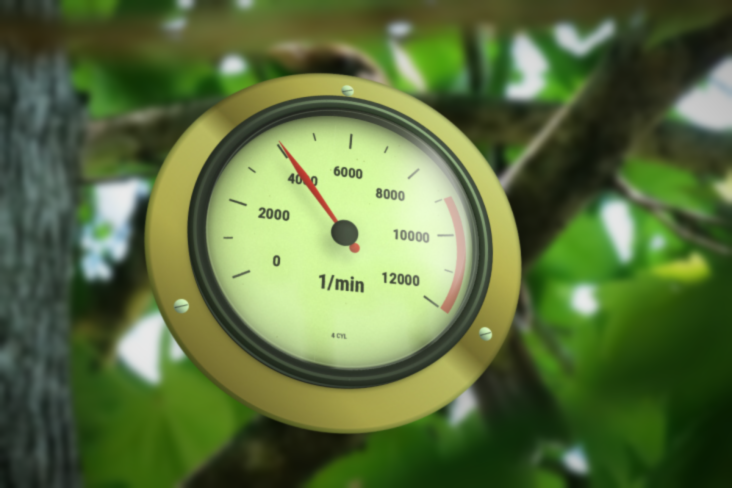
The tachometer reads 4000 rpm
